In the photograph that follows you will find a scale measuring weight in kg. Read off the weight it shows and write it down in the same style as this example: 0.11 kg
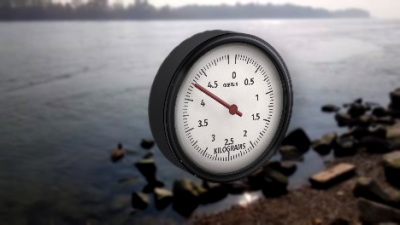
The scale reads 4.25 kg
